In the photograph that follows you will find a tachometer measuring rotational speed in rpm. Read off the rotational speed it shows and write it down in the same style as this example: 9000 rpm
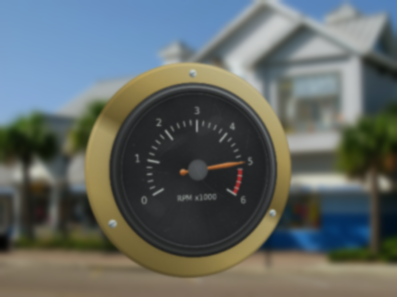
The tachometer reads 5000 rpm
